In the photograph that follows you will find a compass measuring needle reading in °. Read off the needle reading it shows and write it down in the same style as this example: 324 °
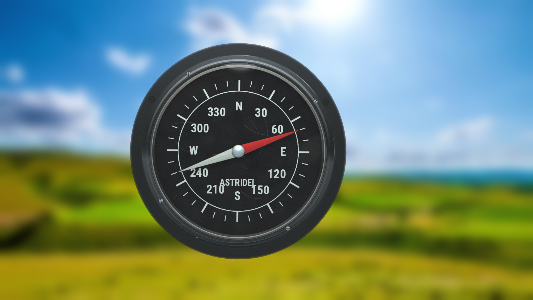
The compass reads 70 °
